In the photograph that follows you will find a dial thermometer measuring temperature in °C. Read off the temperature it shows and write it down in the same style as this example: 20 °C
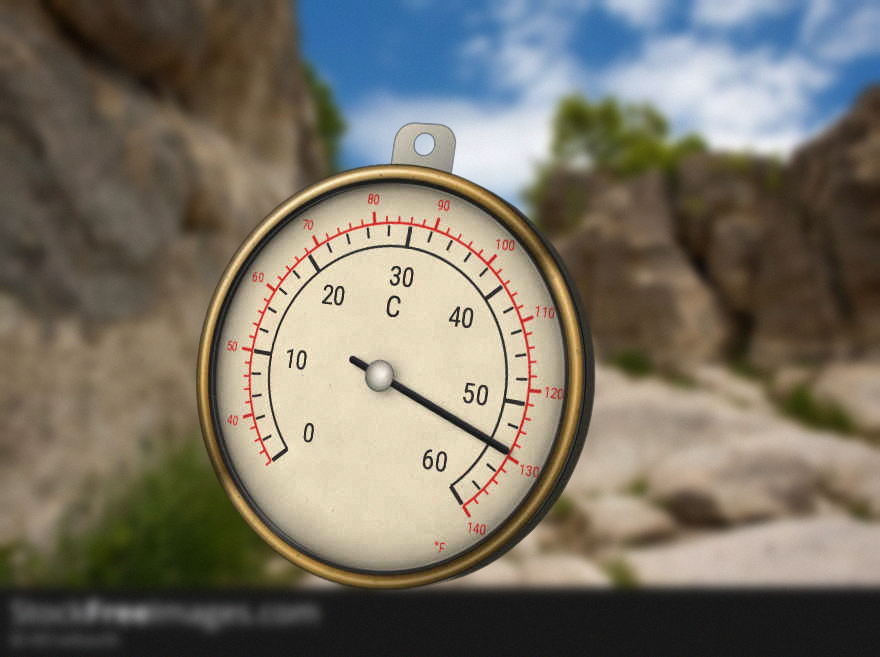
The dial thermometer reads 54 °C
